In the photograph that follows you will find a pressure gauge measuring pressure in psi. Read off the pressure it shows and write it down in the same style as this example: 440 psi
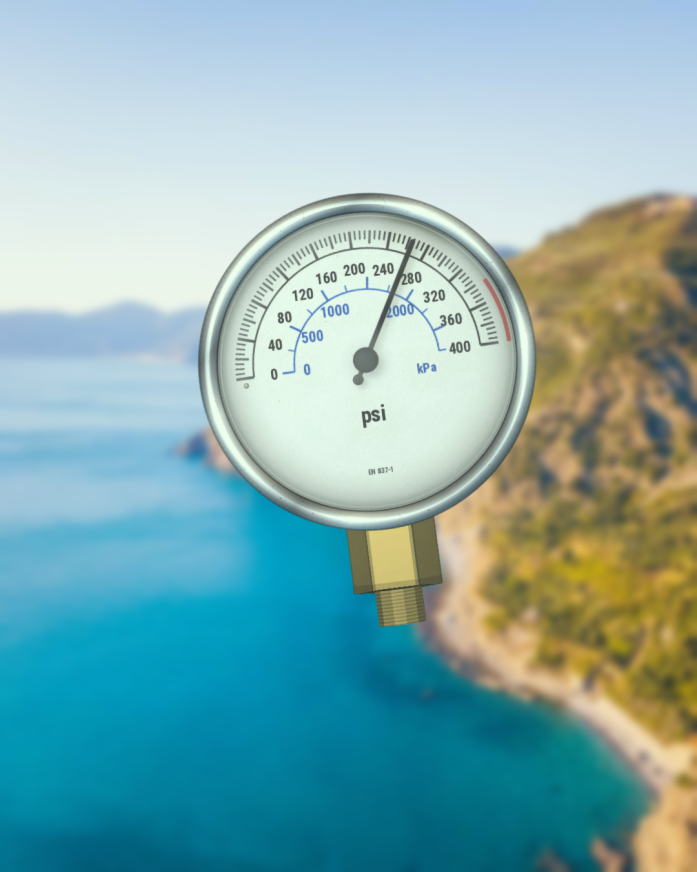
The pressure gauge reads 265 psi
